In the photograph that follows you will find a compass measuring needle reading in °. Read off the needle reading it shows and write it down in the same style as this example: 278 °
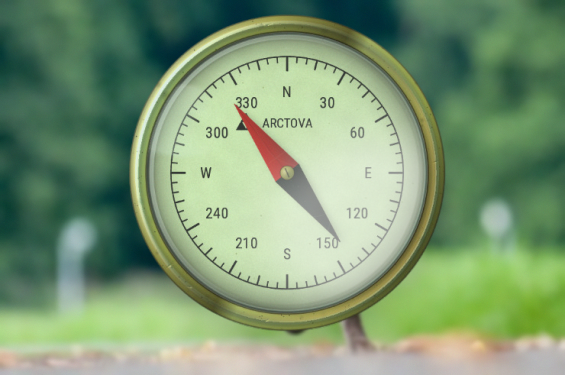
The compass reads 322.5 °
